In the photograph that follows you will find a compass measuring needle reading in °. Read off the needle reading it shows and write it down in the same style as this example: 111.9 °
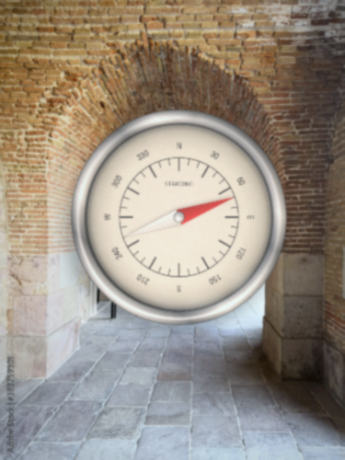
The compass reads 70 °
